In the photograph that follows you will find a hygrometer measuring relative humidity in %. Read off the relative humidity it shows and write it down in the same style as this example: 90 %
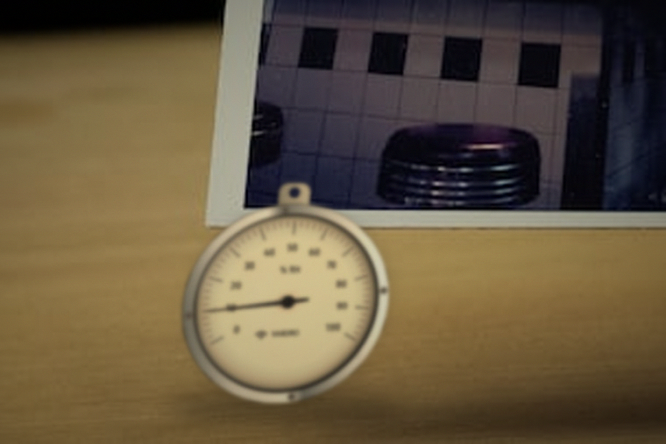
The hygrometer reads 10 %
